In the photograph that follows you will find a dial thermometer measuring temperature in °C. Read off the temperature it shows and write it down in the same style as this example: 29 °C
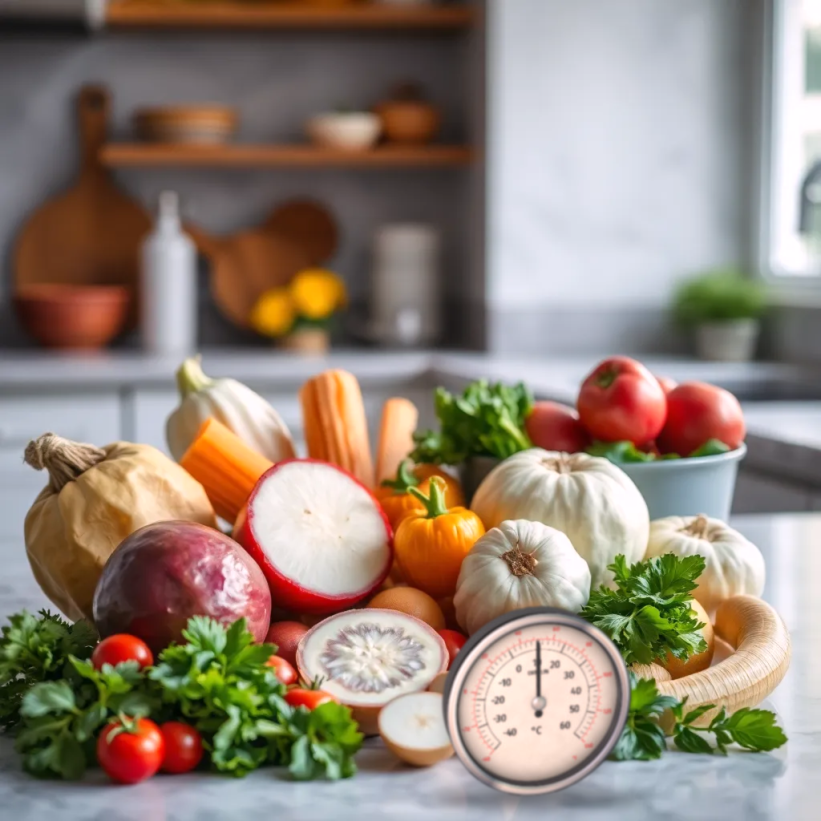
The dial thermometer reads 10 °C
